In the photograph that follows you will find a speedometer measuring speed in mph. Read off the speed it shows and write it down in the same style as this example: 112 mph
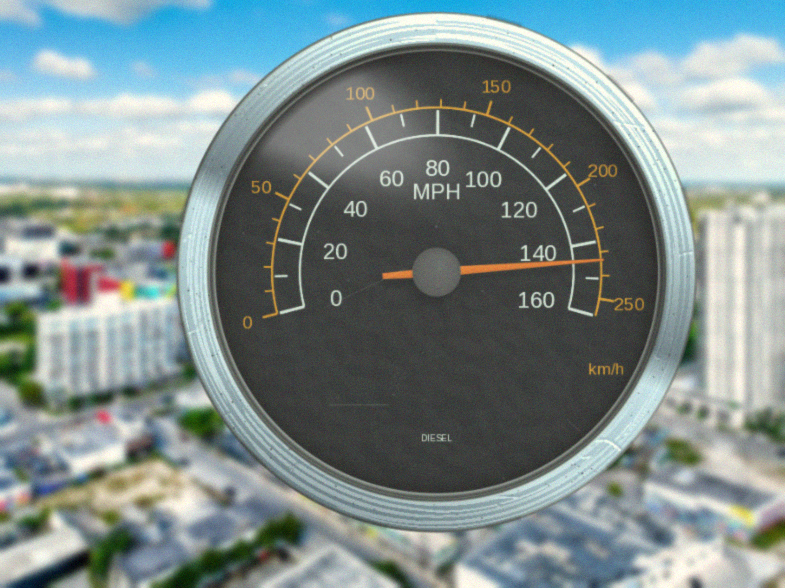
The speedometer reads 145 mph
